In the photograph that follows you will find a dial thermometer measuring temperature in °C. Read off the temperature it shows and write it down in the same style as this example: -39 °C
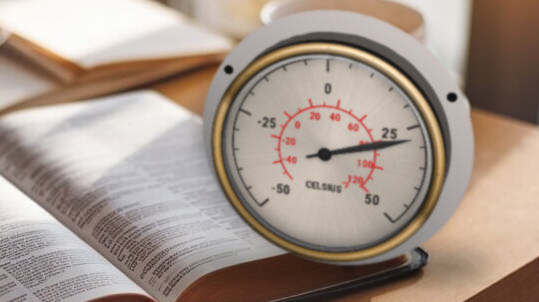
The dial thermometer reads 27.5 °C
